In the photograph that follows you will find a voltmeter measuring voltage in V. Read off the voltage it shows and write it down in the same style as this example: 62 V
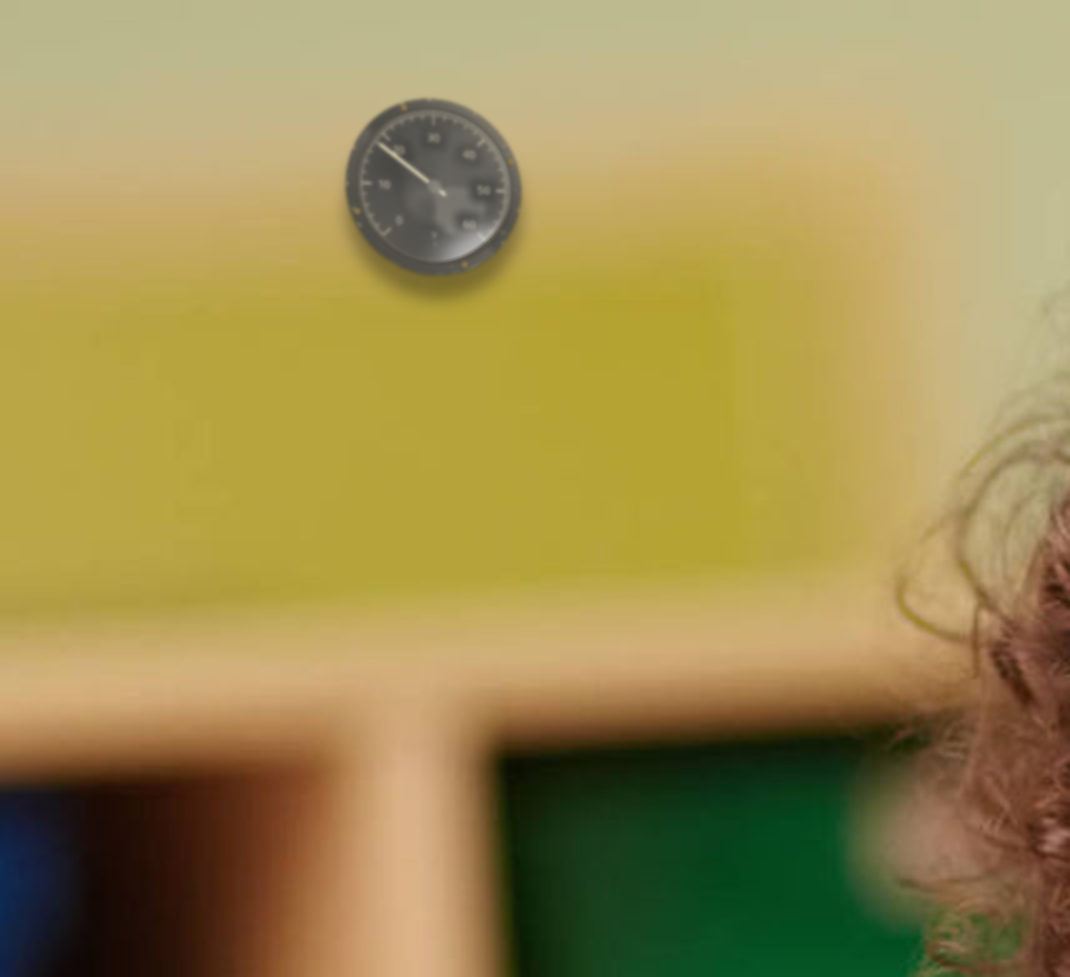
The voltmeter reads 18 V
